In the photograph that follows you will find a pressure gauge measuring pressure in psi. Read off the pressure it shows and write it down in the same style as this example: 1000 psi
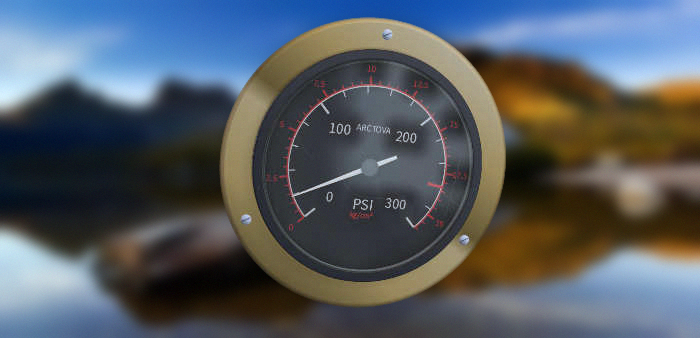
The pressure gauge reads 20 psi
